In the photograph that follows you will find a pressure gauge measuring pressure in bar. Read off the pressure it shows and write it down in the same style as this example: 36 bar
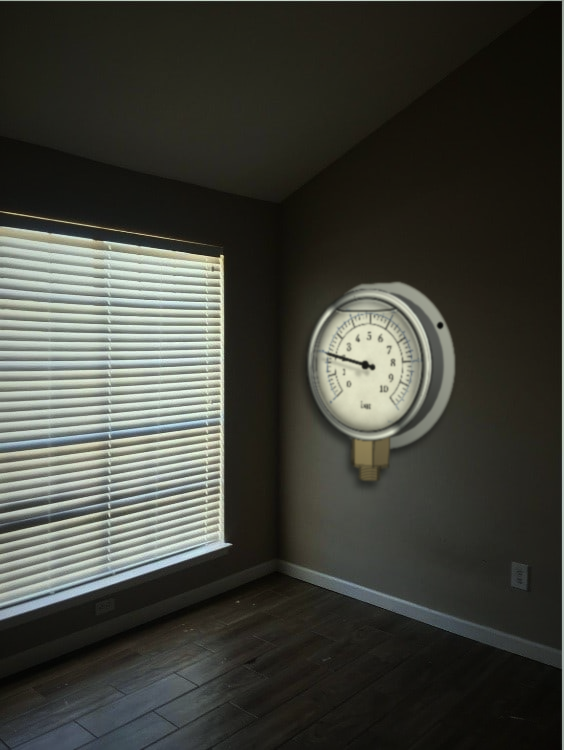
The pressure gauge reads 2 bar
